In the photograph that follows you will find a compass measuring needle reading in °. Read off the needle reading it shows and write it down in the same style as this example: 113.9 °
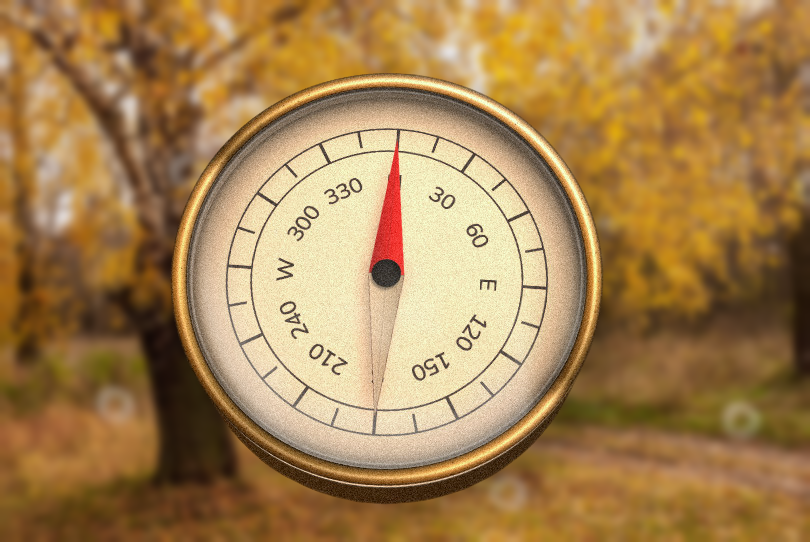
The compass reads 0 °
